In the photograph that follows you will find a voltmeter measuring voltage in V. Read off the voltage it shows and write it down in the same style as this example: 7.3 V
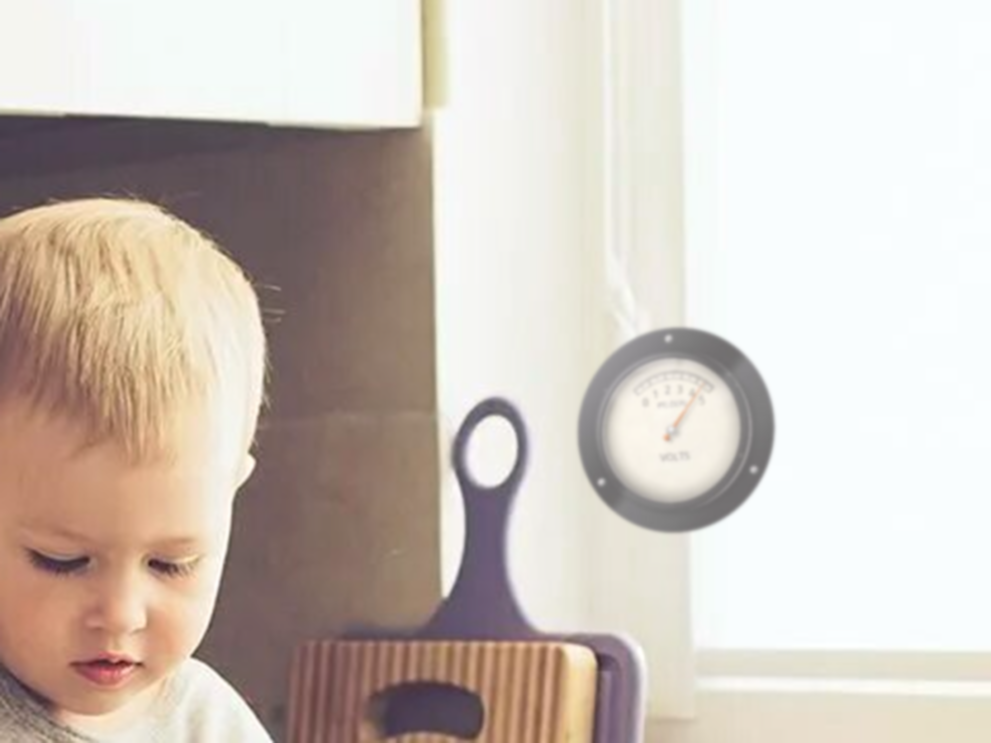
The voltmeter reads 4.5 V
